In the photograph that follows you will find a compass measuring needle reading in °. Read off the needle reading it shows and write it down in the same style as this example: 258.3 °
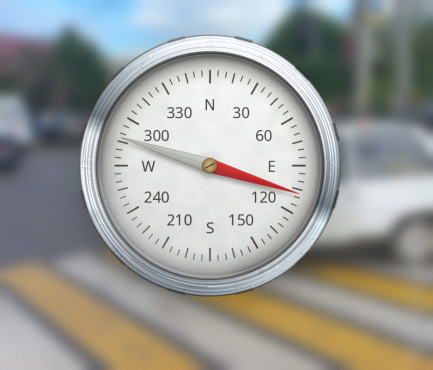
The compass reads 107.5 °
